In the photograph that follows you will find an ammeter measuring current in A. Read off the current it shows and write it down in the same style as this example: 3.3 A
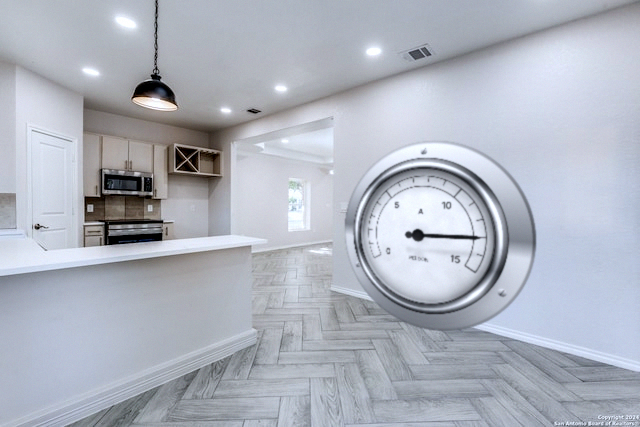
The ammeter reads 13 A
